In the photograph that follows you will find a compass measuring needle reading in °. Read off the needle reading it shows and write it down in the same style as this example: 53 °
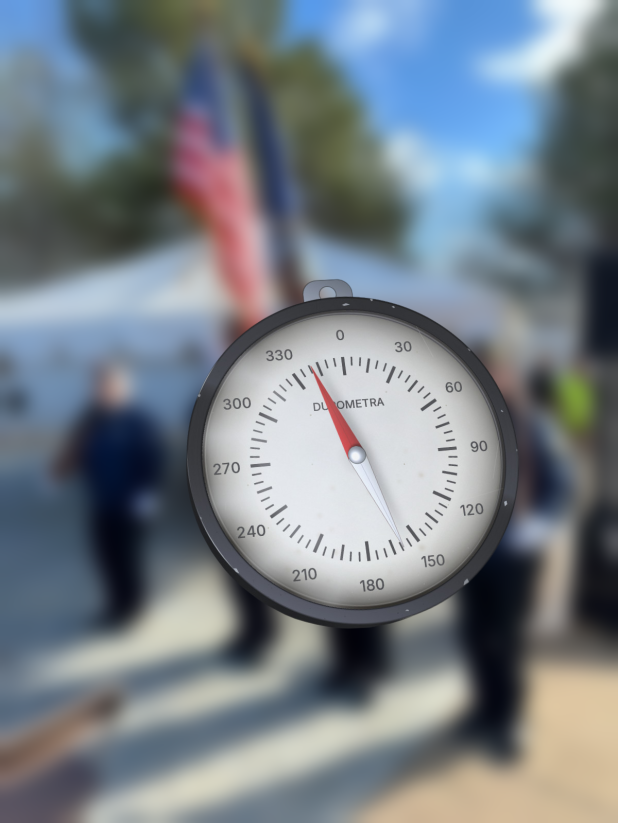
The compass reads 340 °
